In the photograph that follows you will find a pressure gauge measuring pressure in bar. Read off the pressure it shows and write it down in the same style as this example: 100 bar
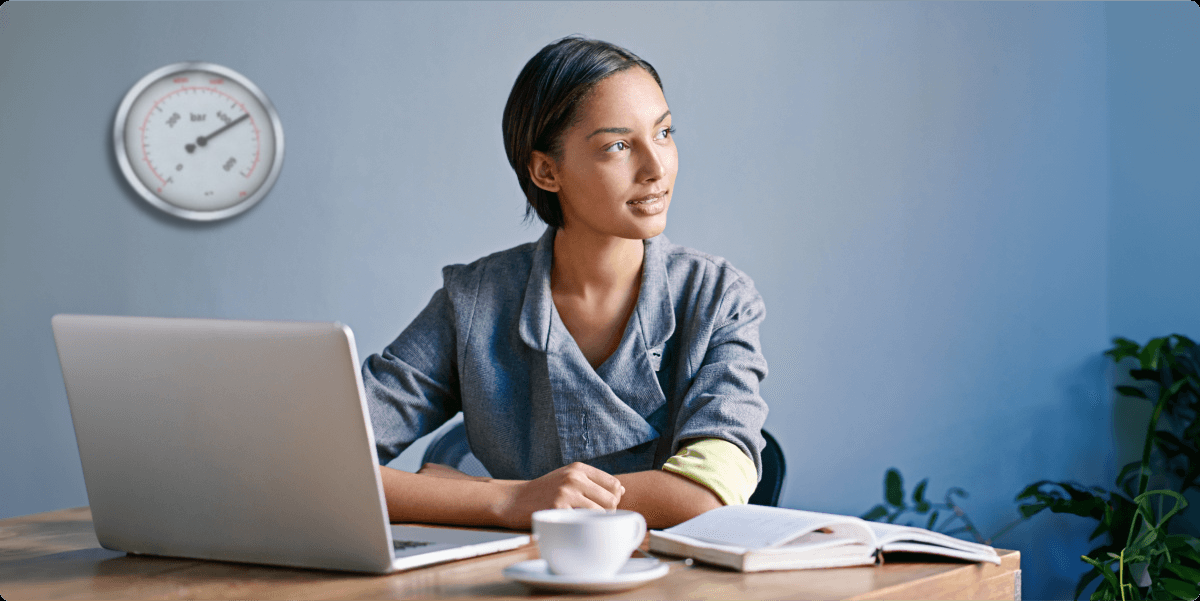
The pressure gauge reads 440 bar
